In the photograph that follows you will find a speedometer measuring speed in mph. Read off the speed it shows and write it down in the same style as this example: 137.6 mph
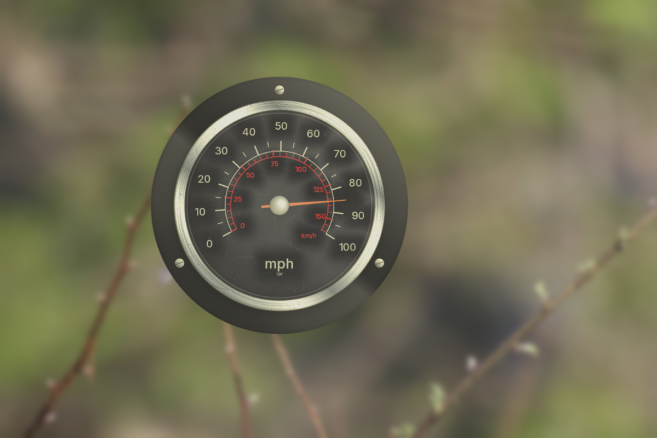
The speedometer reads 85 mph
